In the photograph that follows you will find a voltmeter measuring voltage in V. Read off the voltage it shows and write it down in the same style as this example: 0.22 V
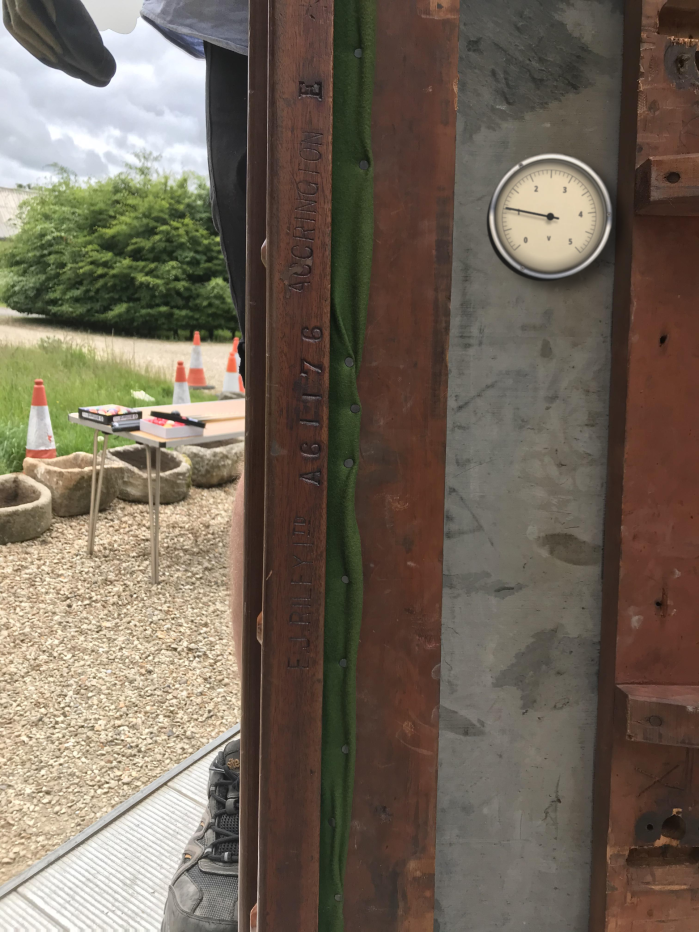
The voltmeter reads 1 V
